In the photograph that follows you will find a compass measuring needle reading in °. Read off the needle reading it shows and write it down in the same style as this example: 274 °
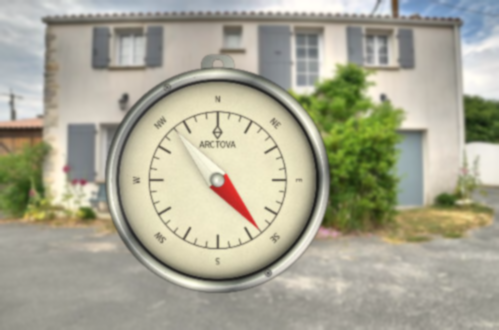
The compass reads 140 °
